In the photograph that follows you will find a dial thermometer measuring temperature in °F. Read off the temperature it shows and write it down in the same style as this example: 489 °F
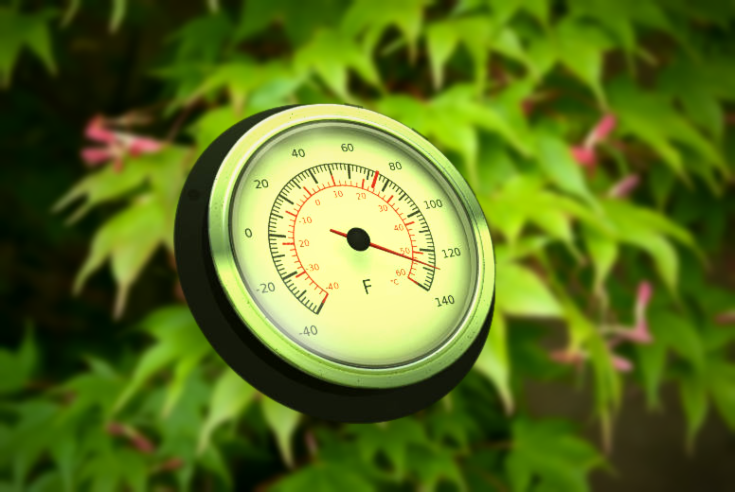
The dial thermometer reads 130 °F
